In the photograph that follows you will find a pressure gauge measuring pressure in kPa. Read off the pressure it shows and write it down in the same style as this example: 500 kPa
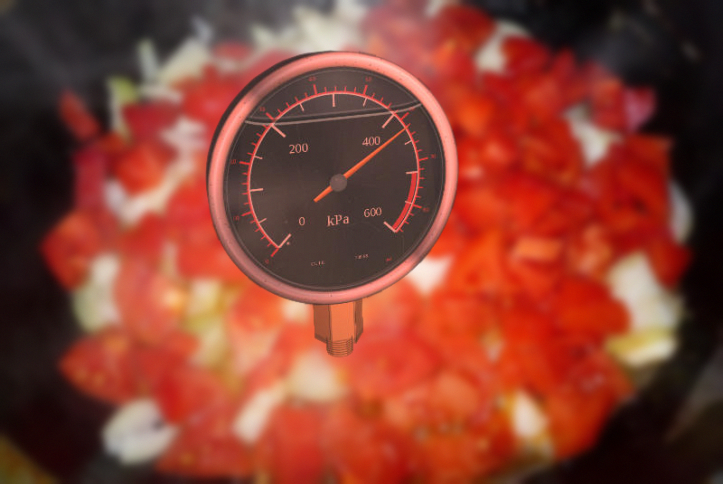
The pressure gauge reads 425 kPa
